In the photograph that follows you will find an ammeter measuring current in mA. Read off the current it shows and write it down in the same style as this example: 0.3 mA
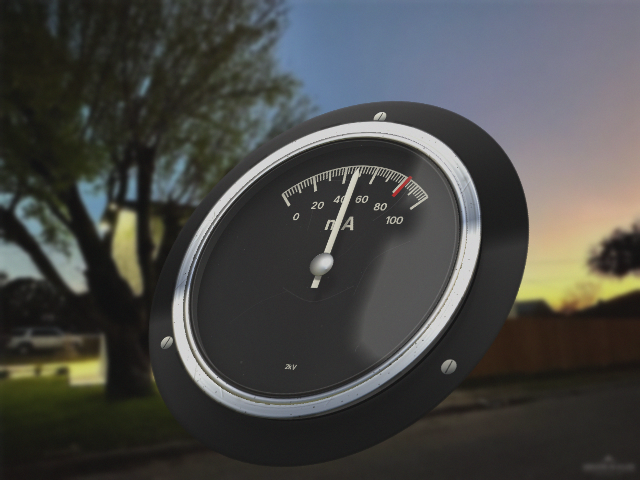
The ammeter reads 50 mA
